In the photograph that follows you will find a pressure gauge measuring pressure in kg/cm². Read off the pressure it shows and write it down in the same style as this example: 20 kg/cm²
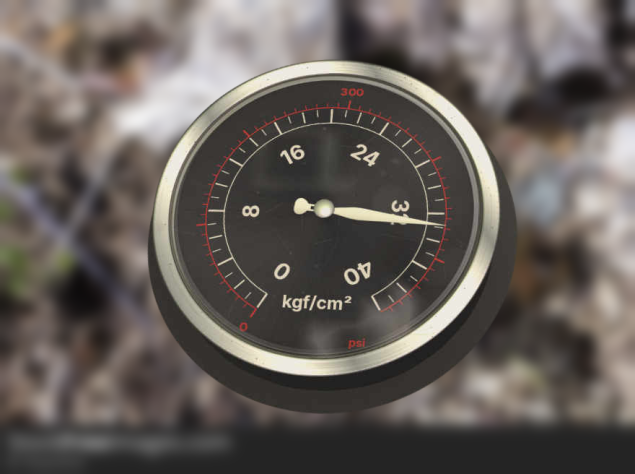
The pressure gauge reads 33 kg/cm²
